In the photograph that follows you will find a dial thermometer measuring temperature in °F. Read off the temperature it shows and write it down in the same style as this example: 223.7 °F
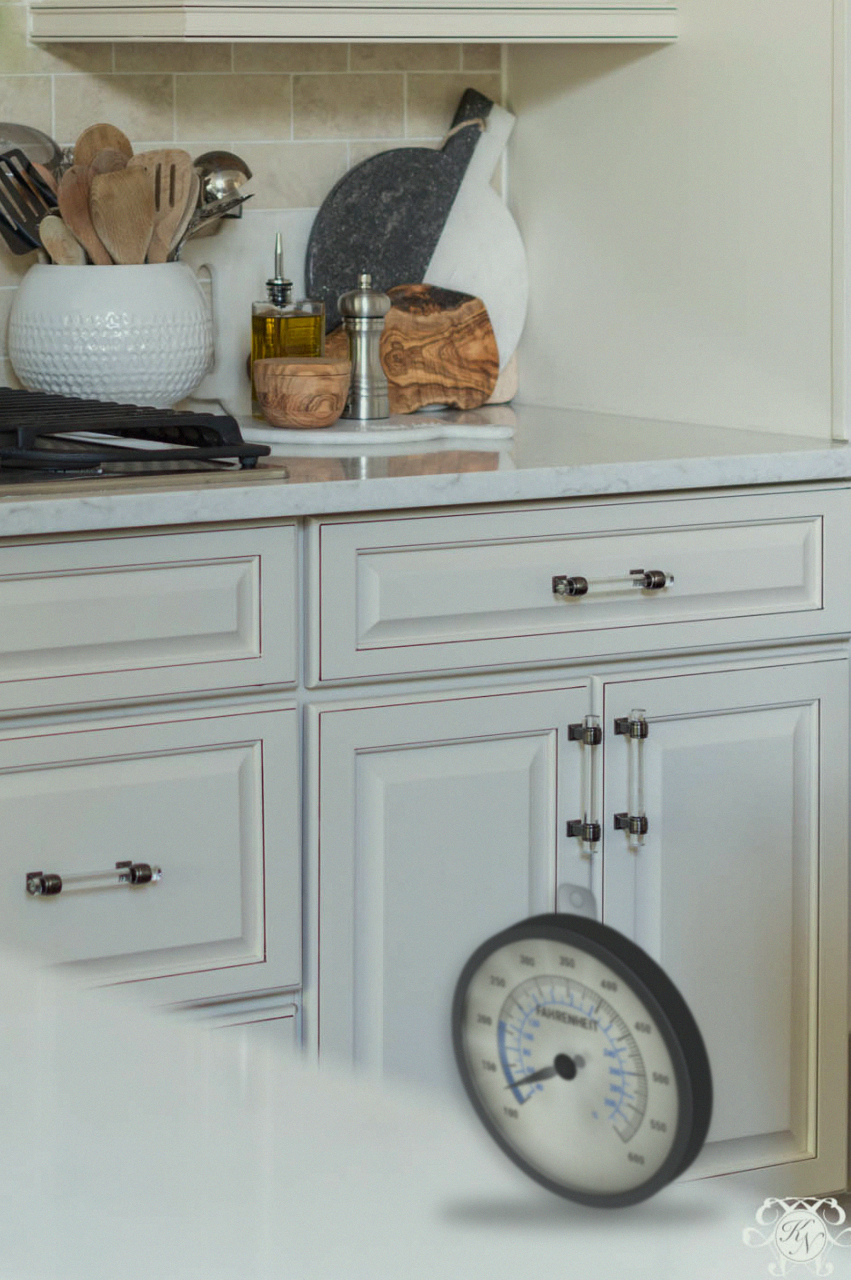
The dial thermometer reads 125 °F
